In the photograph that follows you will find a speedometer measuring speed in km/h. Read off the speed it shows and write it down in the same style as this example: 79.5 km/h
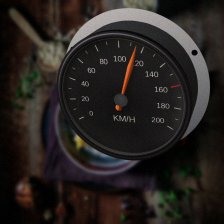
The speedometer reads 115 km/h
